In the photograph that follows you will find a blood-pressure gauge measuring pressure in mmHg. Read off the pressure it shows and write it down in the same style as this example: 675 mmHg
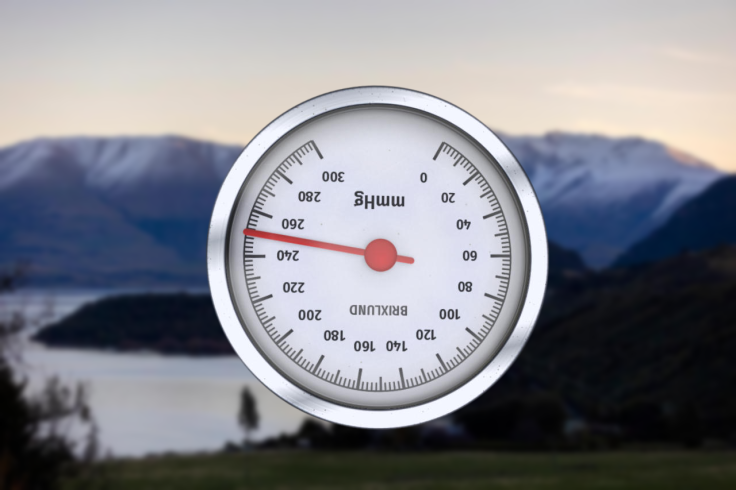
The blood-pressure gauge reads 250 mmHg
